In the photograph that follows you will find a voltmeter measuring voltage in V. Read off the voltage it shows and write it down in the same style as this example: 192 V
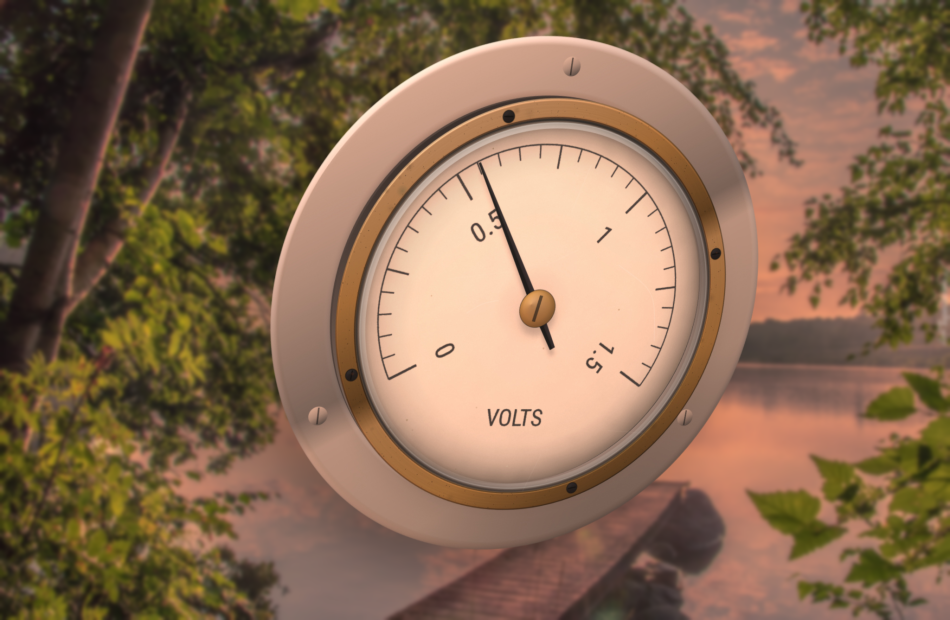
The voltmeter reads 0.55 V
